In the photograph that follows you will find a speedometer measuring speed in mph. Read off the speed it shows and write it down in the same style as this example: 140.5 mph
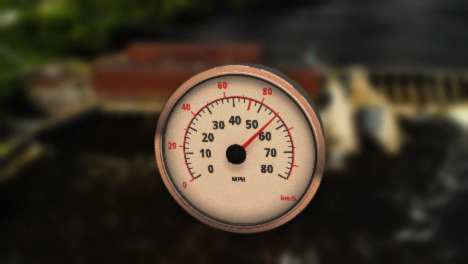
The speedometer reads 56 mph
